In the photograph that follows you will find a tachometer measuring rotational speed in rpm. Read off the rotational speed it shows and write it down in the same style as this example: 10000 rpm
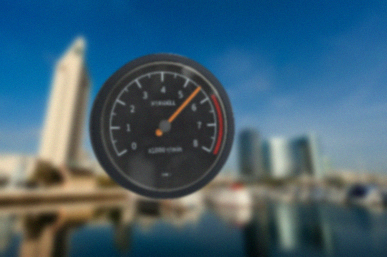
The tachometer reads 5500 rpm
